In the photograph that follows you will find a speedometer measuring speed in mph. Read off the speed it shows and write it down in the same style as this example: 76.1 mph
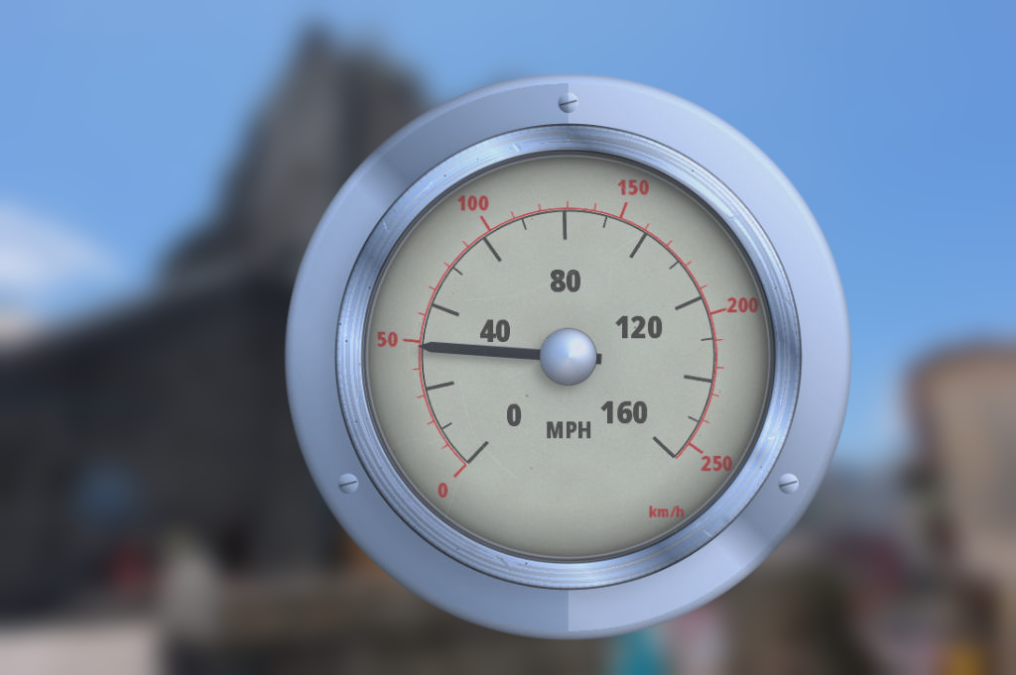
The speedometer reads 30 mph
